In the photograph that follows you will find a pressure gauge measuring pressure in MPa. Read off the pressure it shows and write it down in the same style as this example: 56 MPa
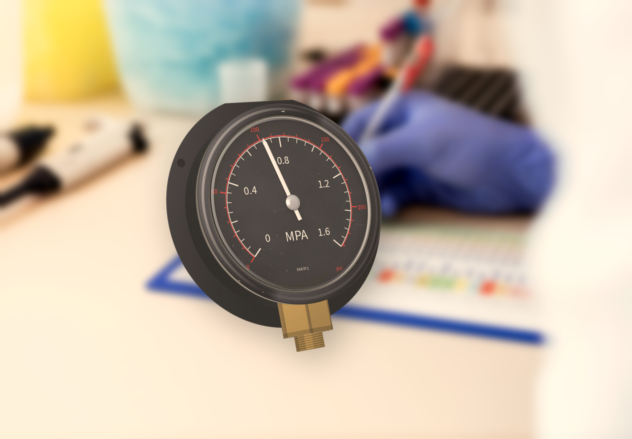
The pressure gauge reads 0.7 MPa
